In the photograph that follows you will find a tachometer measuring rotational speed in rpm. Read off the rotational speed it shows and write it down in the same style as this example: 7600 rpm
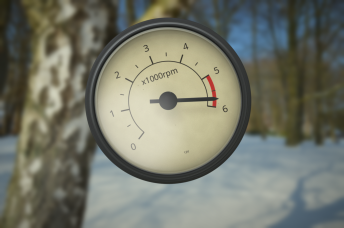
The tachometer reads 5750 rpm
